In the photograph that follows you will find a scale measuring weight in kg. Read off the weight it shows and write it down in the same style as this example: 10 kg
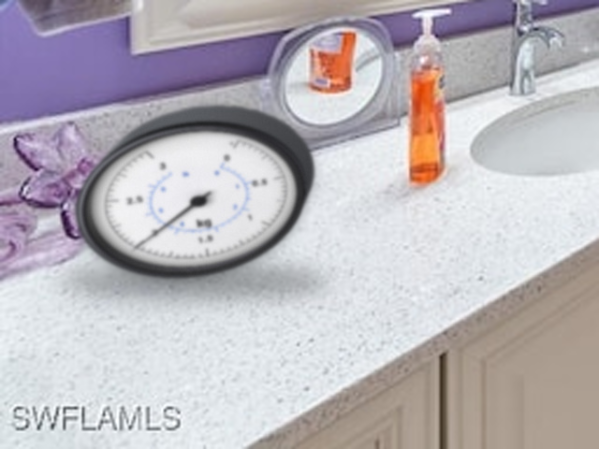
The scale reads 2 kg
